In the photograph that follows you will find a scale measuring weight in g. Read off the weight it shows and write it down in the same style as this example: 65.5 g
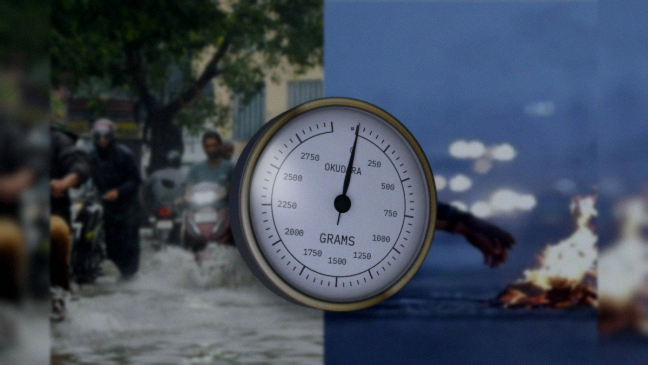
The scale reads 0 g
